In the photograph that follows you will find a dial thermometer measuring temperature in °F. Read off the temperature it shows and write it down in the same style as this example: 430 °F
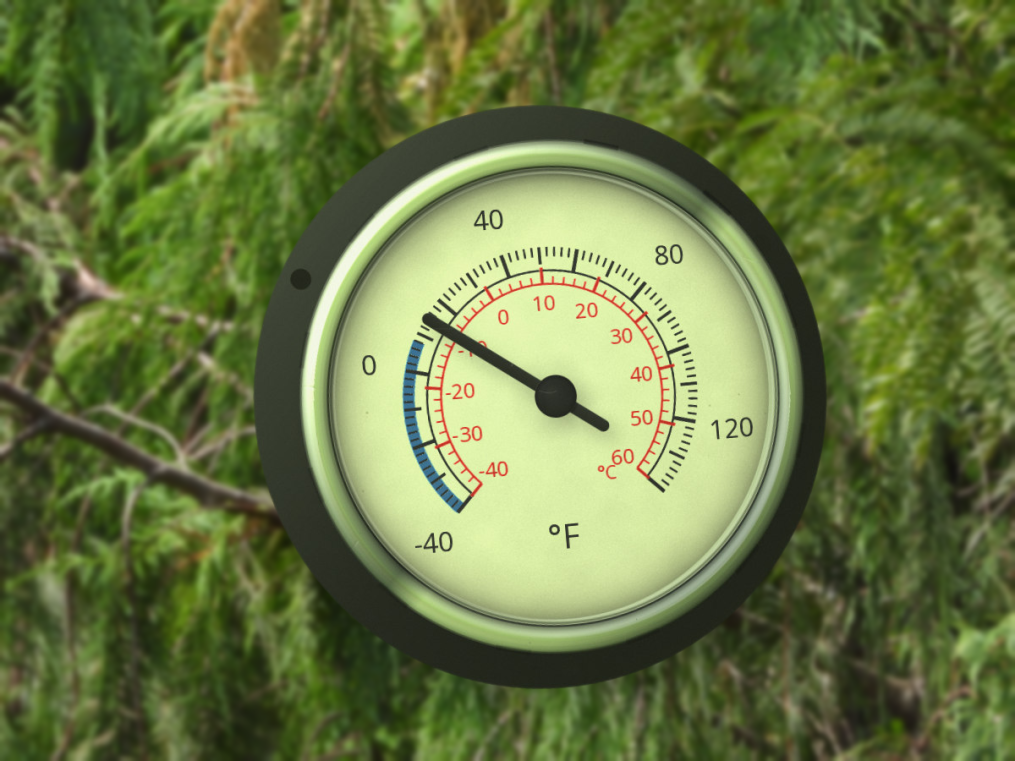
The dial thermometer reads 14 °F
